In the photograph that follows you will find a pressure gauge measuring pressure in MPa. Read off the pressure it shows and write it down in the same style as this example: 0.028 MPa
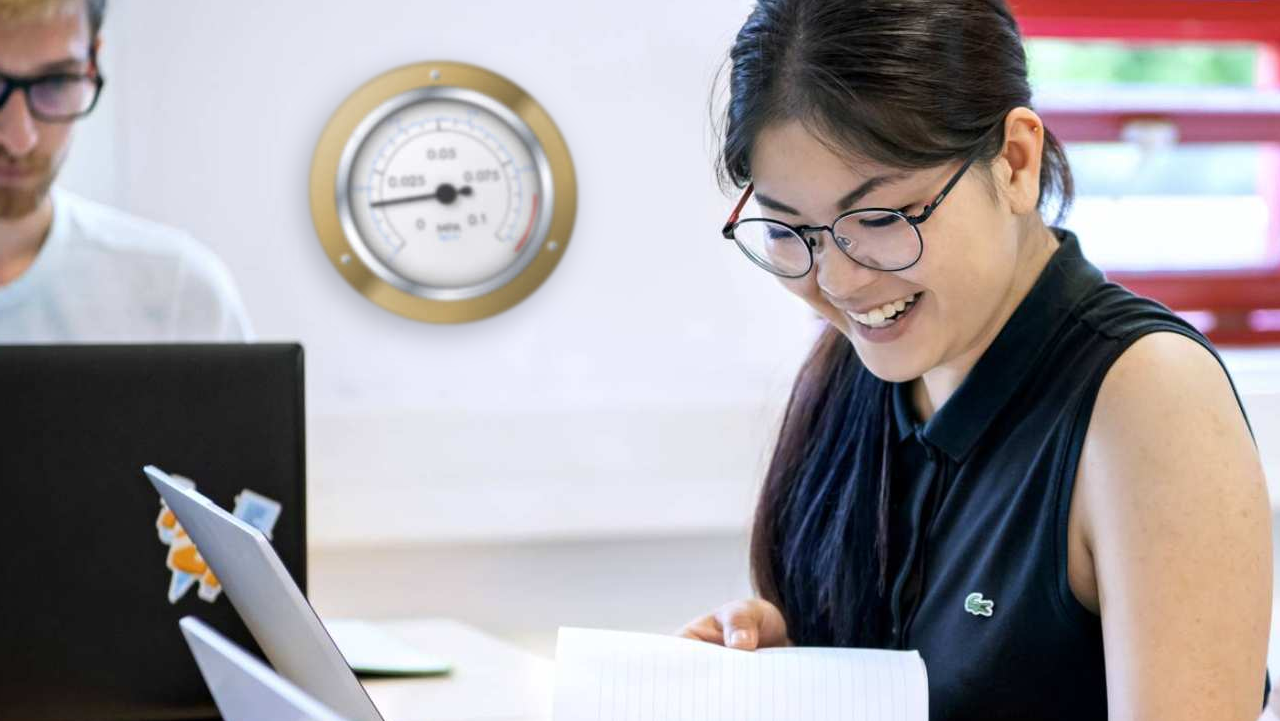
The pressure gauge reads 0.015 MPa
